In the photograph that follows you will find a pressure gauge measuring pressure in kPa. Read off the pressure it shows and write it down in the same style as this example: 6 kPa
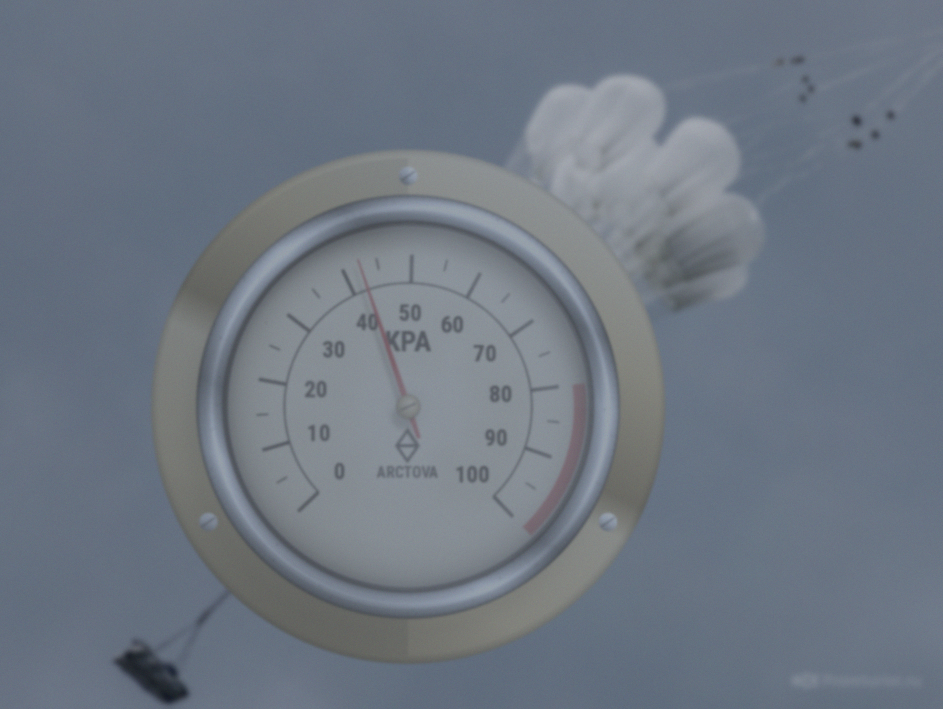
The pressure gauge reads 42.5 kPa
